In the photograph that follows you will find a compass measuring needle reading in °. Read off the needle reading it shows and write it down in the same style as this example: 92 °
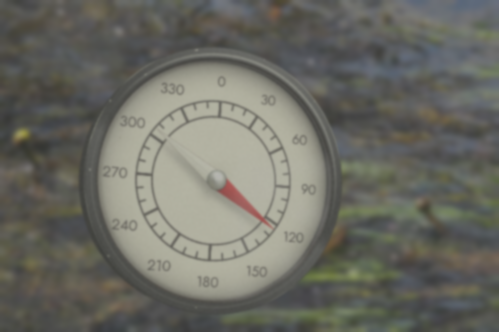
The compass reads 125 °
